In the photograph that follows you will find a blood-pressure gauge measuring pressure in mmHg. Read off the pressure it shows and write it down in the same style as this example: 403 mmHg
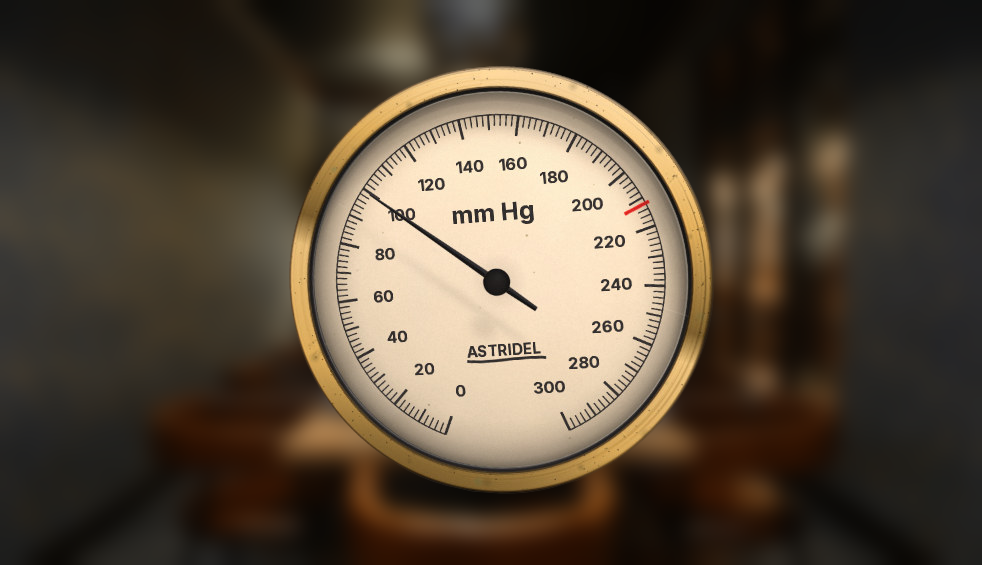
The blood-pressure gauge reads 100 mmHg
